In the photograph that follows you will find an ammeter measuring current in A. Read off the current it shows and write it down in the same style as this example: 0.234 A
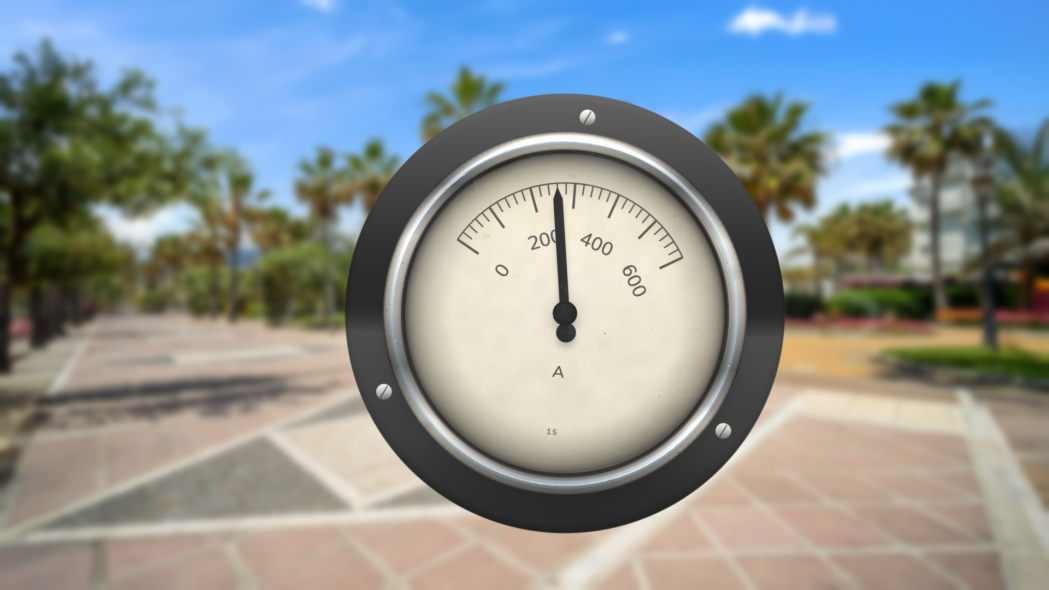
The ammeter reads 260 A
